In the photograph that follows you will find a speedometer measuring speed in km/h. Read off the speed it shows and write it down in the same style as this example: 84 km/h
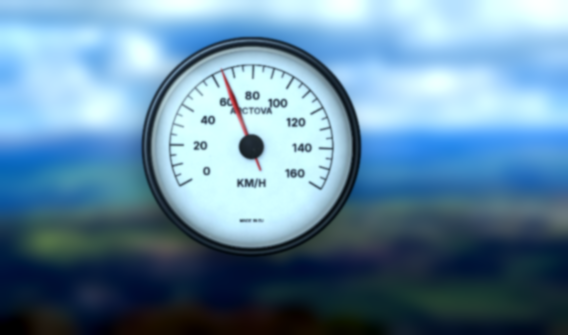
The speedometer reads 65 km/h
